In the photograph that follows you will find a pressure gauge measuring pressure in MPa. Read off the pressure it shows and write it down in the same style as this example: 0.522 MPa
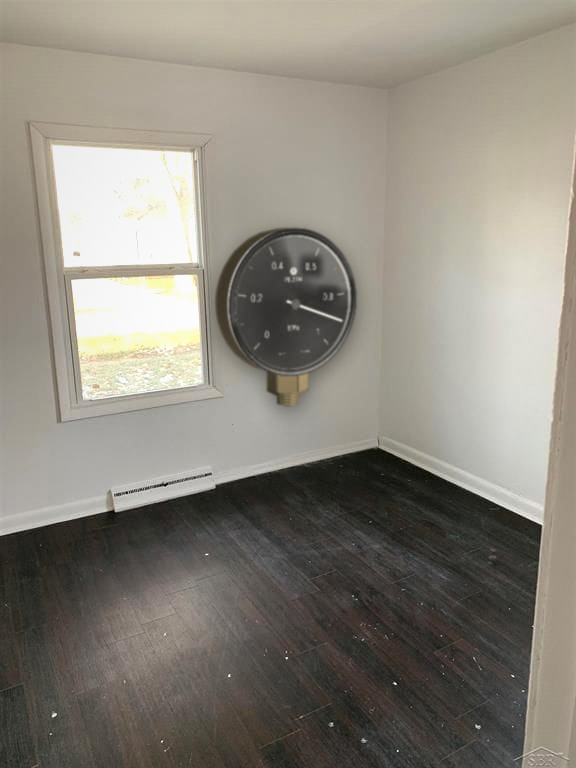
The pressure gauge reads 0.9 MPa
